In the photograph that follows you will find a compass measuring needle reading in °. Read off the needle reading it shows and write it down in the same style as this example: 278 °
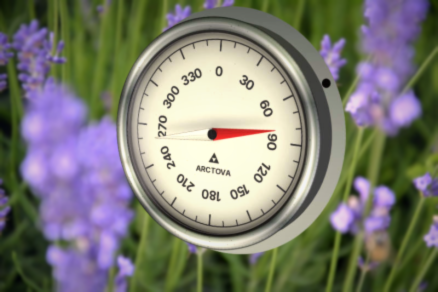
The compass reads 80 °
